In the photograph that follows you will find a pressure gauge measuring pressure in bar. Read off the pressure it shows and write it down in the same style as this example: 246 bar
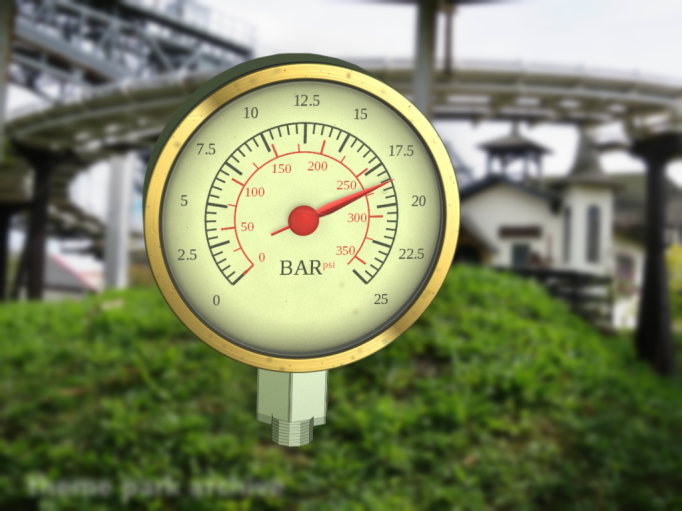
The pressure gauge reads 18.5 bar
